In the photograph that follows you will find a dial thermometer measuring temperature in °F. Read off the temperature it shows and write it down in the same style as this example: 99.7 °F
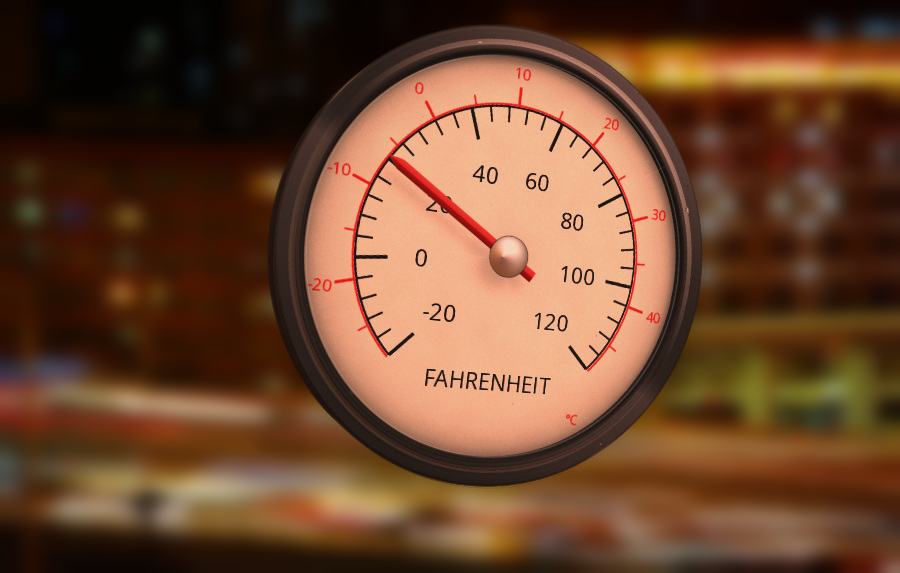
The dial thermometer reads 20 °F
